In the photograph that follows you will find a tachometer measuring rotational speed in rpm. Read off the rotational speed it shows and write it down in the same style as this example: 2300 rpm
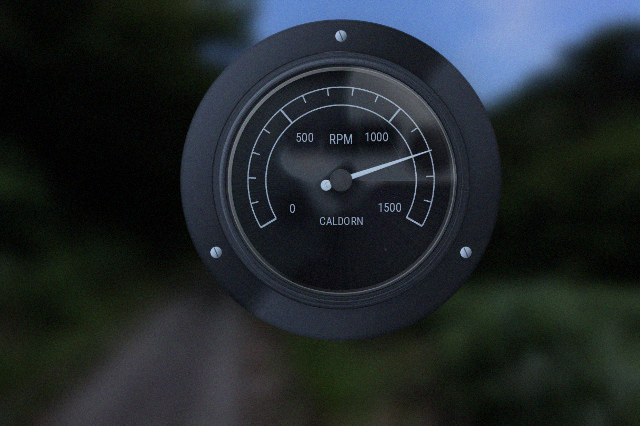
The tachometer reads 1200 rpm
